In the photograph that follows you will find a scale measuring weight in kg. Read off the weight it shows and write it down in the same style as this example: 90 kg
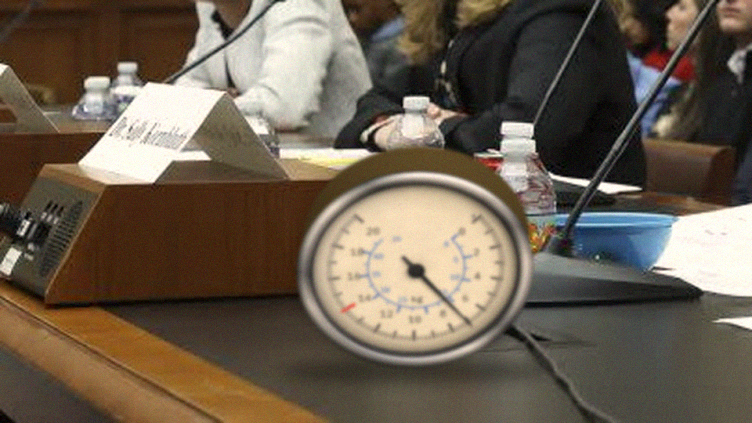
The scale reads 7 kg
